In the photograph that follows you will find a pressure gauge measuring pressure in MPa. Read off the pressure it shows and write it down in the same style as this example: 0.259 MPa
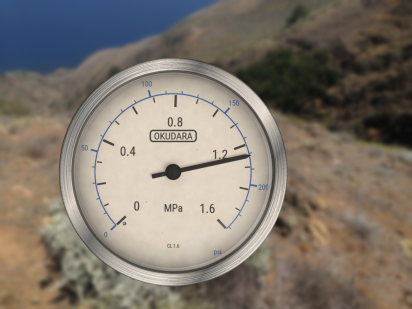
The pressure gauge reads 1.25 MPa
